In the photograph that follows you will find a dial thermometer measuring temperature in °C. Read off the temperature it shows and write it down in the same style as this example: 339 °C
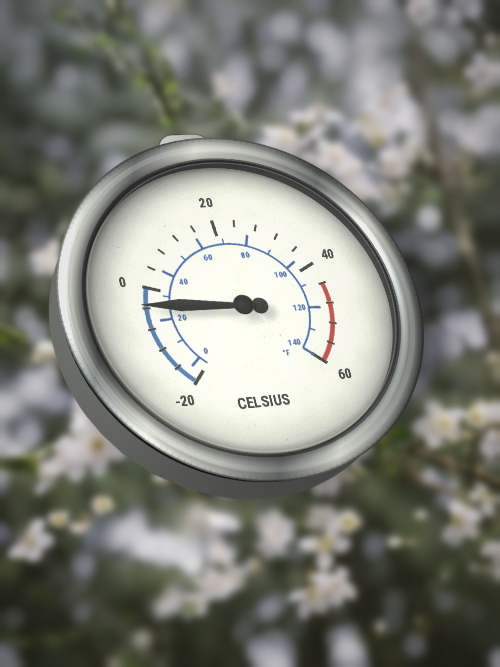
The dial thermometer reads -4 °C
